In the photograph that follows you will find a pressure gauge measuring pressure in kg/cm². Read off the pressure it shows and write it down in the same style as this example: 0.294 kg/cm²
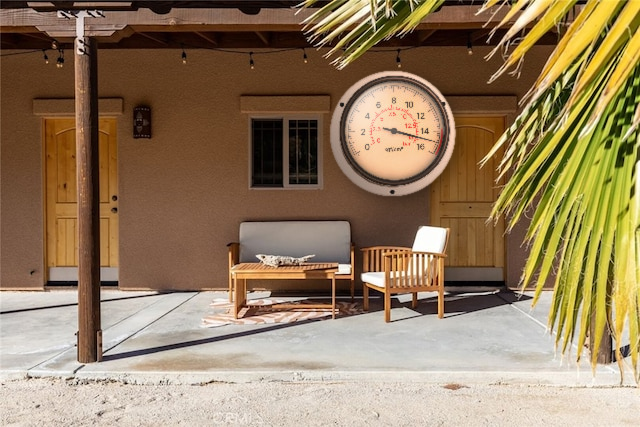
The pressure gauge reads 15 kg/cm²
